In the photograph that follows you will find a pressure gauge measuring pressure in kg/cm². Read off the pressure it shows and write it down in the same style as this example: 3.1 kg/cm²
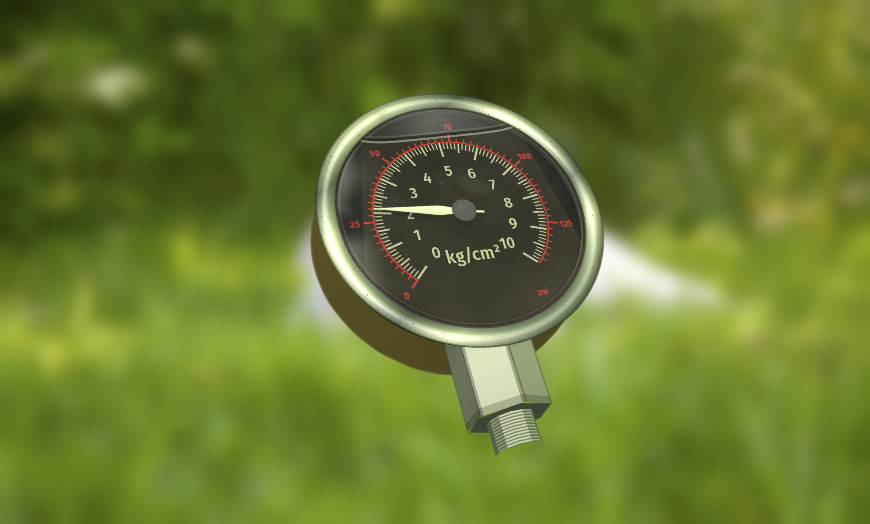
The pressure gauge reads 2 kg/cm²
